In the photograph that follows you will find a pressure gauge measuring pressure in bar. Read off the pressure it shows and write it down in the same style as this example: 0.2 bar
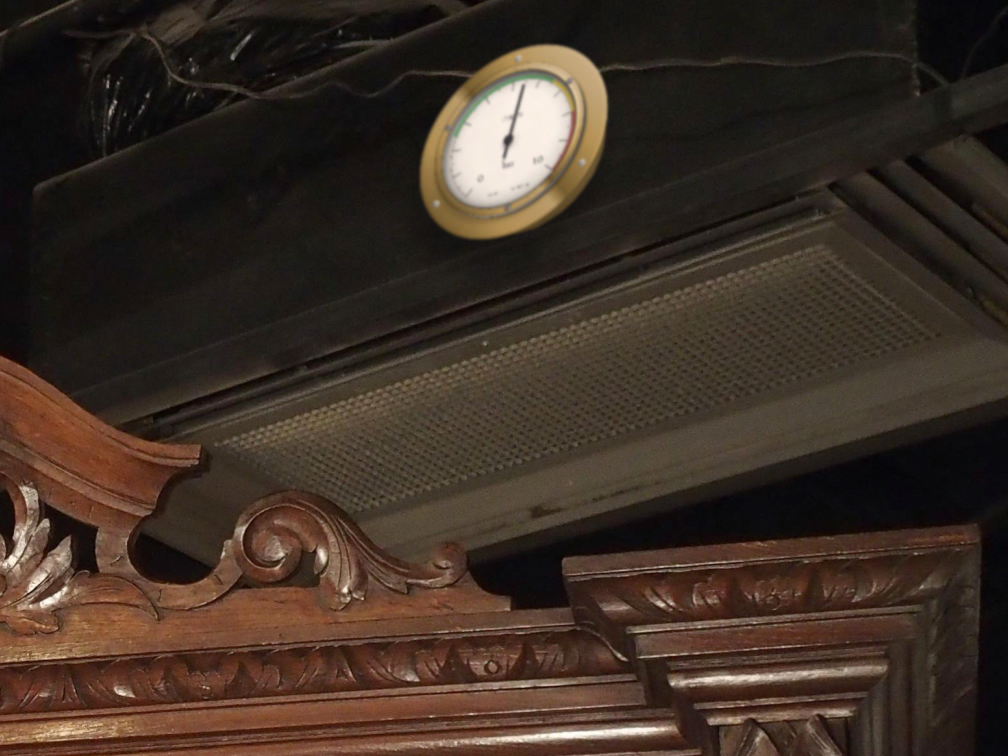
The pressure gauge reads 5.5 bar
